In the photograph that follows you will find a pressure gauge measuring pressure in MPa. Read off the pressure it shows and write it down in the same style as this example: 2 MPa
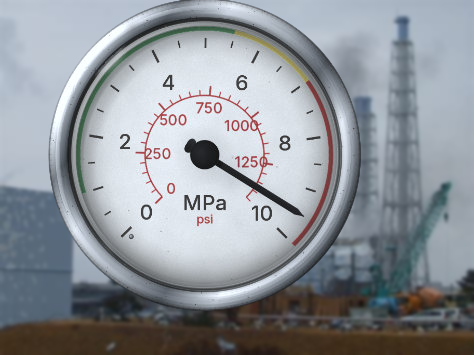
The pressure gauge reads 9.5 MPa
